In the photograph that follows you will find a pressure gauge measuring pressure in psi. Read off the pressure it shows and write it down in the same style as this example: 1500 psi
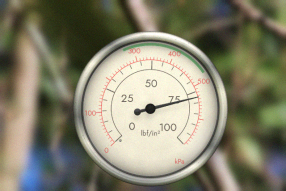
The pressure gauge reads 77.5 psi
